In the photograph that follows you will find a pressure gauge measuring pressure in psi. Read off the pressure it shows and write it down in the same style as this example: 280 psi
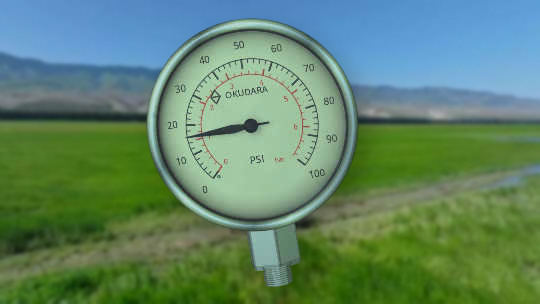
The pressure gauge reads 16 psi
